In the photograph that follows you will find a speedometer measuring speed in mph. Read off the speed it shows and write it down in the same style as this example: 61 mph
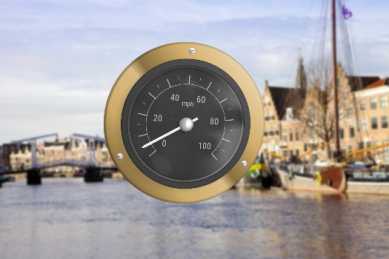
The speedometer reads 5 mph
